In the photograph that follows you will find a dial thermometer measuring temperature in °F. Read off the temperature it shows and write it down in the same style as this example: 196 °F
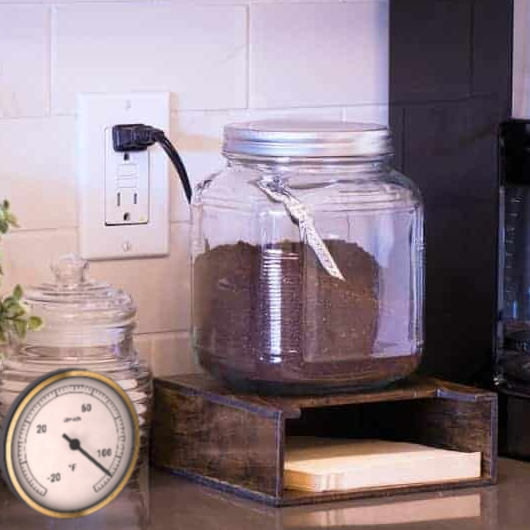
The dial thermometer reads 110 °F
